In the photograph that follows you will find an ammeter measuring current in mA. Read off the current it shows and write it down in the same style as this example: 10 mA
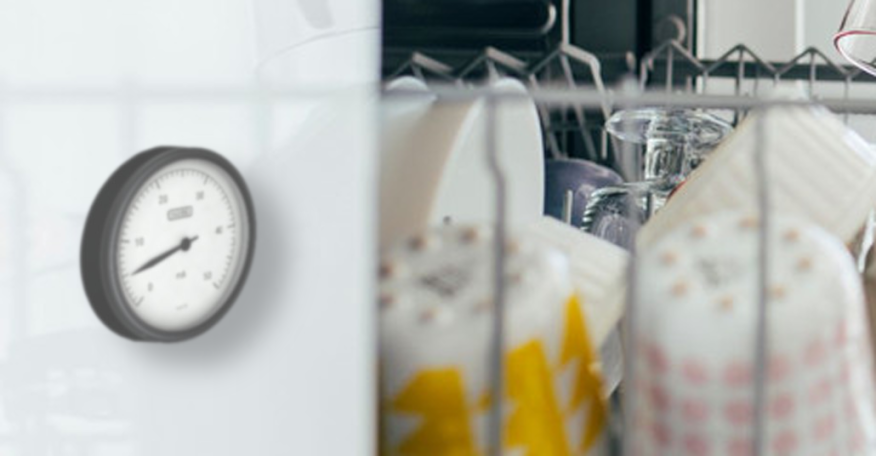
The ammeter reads 5 mA
